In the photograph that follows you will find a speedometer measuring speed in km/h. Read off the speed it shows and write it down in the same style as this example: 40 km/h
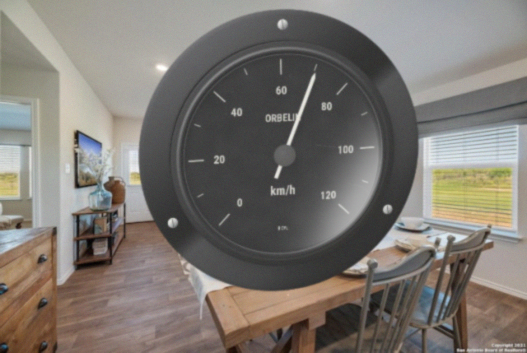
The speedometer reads 70 km/h
